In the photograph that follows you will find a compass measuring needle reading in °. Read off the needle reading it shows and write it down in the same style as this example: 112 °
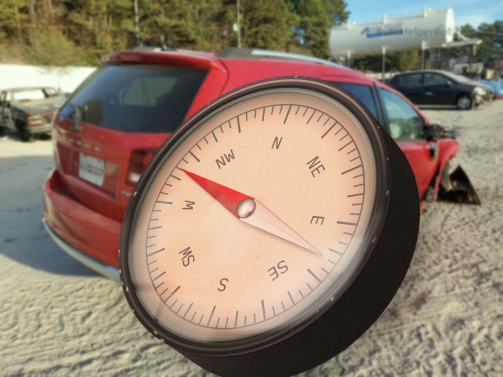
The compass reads 290 °
